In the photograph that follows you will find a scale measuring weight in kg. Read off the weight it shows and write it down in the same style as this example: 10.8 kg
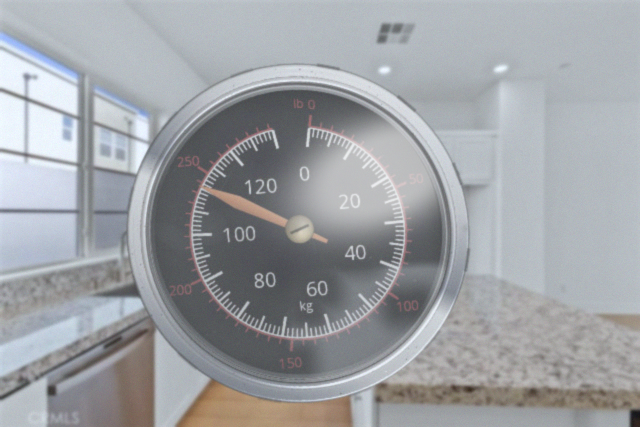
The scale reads 110 kg
